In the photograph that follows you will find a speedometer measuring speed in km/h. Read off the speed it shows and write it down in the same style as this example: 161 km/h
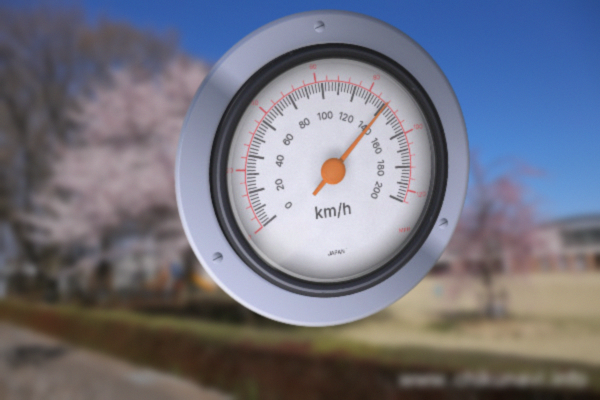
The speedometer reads 140 km/h
